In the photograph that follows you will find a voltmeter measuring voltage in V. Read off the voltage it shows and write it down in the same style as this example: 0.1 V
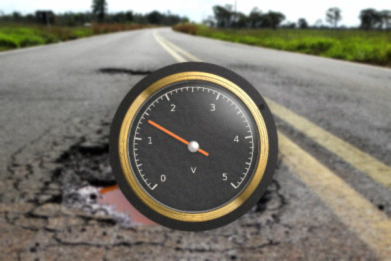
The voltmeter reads 1.4 V
